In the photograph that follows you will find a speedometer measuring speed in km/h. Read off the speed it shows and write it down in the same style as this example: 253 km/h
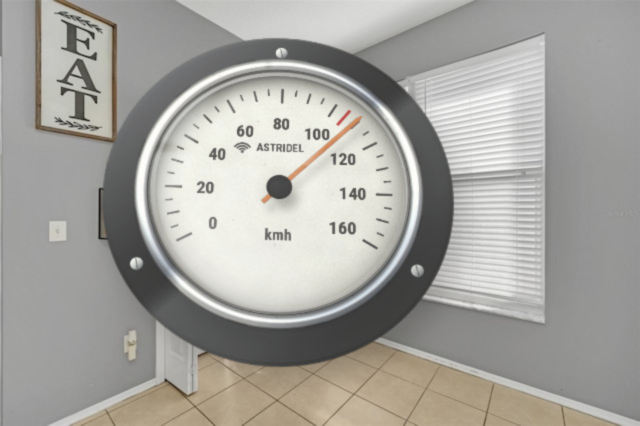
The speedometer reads 110 km/h
